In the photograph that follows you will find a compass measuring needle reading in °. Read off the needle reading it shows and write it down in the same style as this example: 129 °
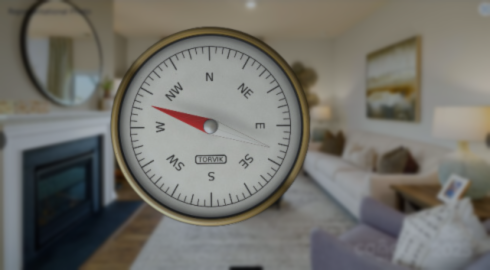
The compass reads 290 °
